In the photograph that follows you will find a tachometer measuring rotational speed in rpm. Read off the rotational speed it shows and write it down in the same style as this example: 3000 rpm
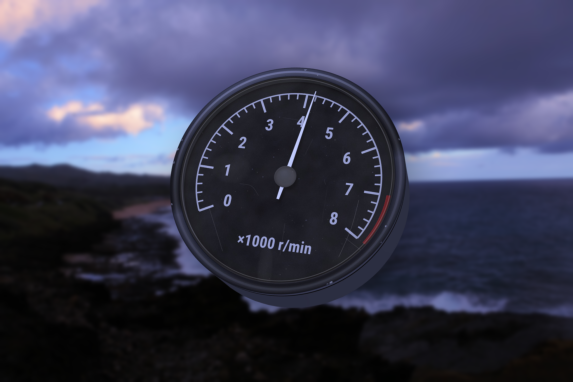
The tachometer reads 4200 rpm
